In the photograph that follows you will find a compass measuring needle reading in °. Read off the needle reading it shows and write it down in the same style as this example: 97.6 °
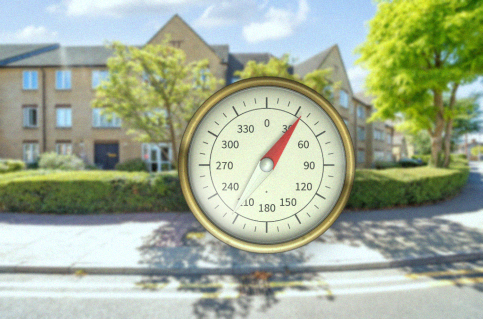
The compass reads 35 °
